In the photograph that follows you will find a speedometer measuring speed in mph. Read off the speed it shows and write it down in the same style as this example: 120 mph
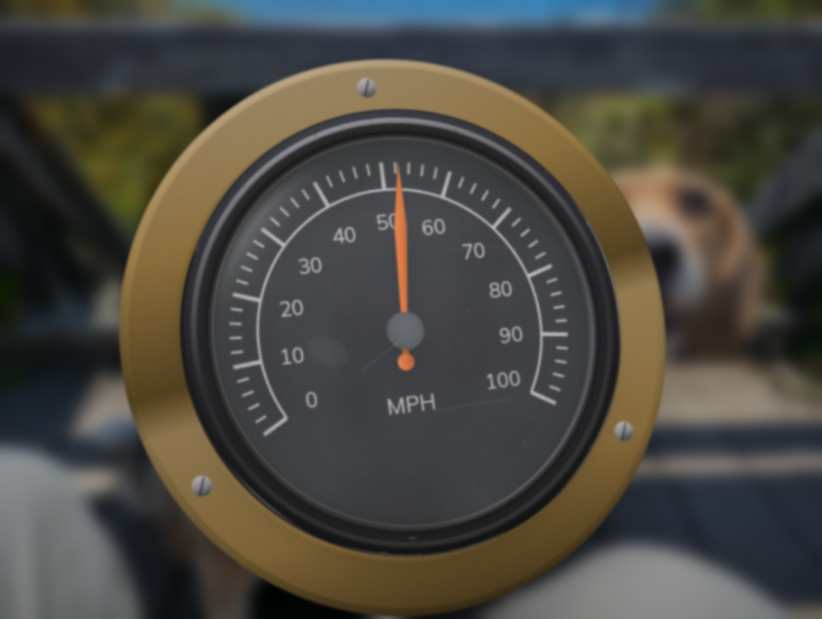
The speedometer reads 52 mph
